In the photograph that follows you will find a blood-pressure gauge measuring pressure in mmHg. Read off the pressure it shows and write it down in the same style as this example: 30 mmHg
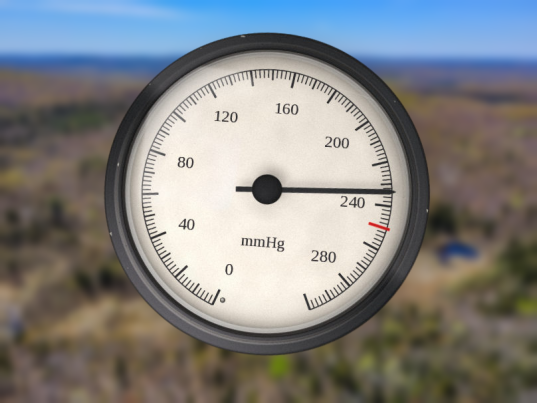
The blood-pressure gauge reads 234 mmHg
